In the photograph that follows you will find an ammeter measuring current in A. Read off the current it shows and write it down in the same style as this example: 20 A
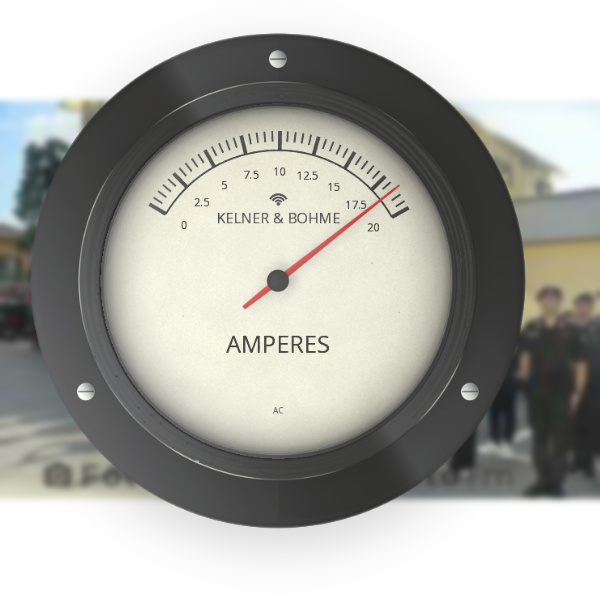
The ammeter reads 18.5 A
